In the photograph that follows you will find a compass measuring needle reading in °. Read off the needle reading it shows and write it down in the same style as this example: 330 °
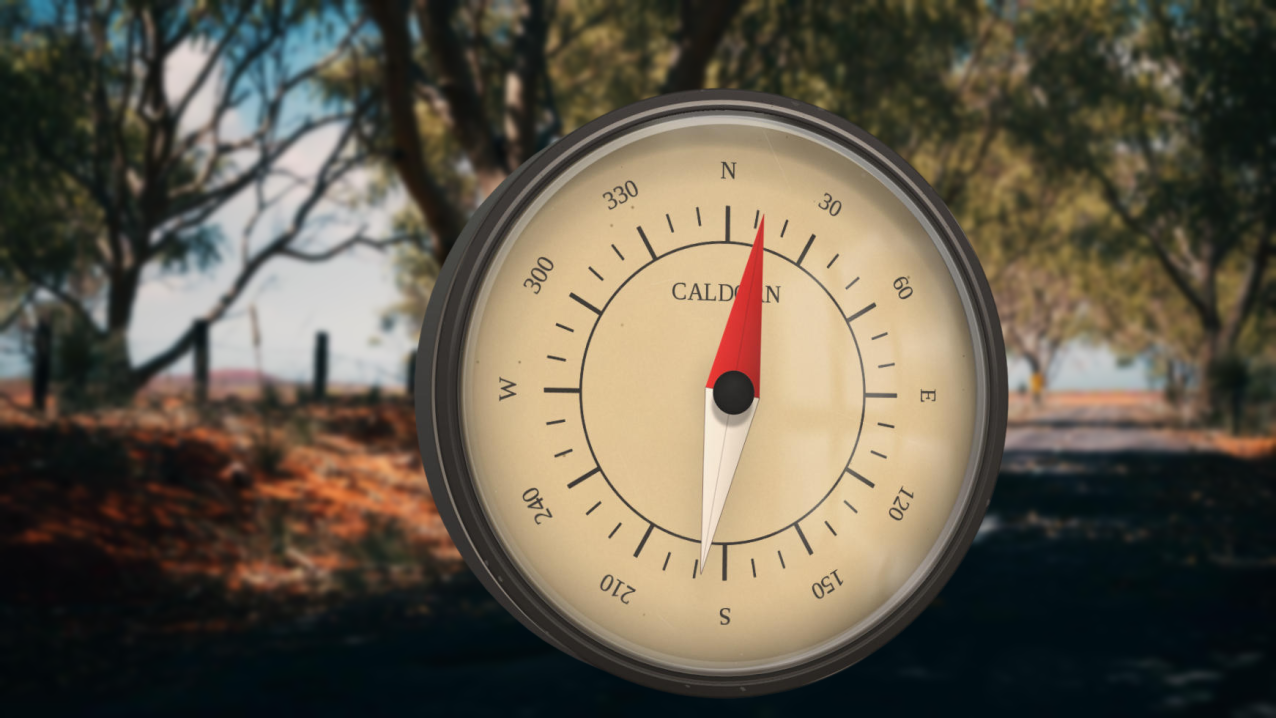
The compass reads 10 °
